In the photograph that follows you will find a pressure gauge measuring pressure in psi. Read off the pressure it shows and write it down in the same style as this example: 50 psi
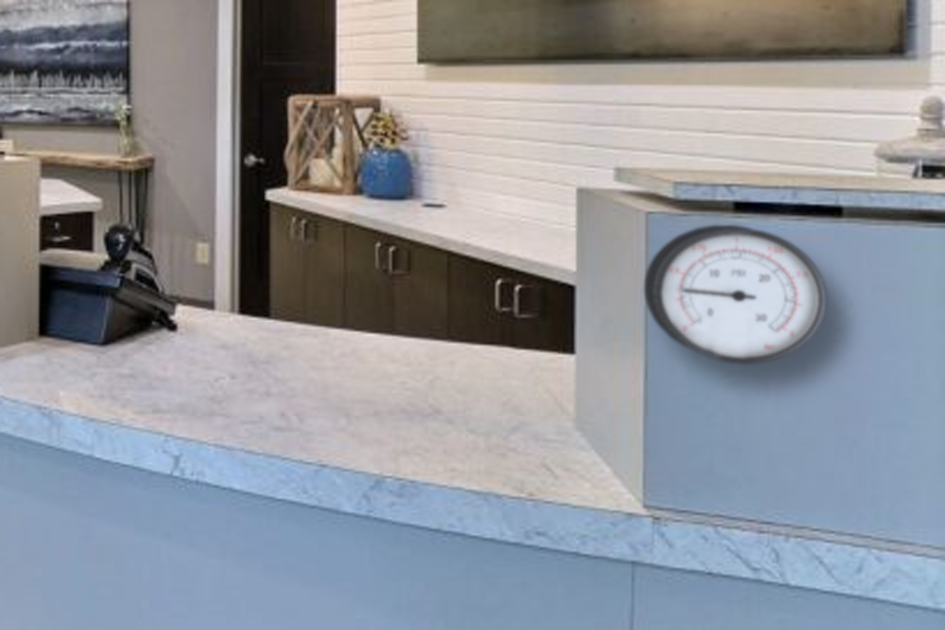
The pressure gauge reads 5 psi
